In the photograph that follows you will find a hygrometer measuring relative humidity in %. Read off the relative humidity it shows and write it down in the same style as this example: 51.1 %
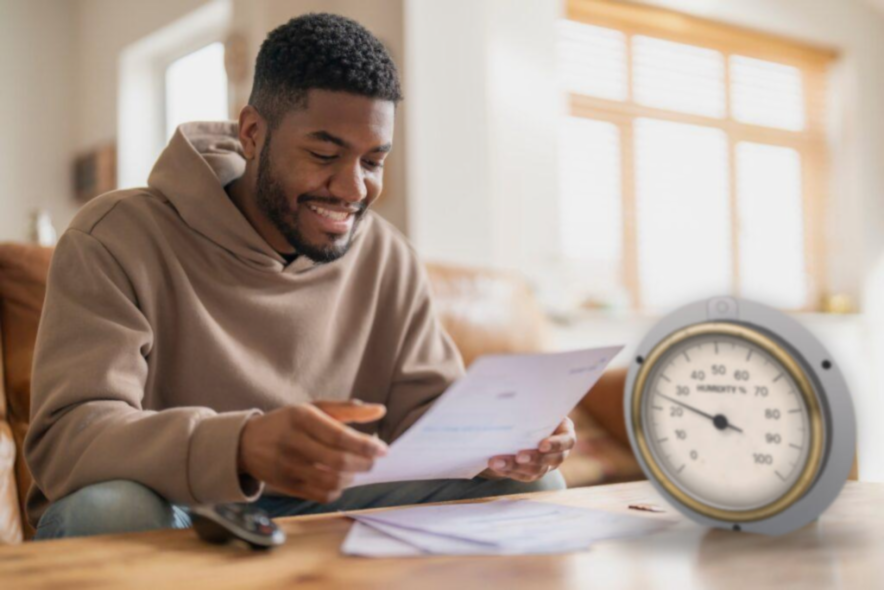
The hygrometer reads 25 %
